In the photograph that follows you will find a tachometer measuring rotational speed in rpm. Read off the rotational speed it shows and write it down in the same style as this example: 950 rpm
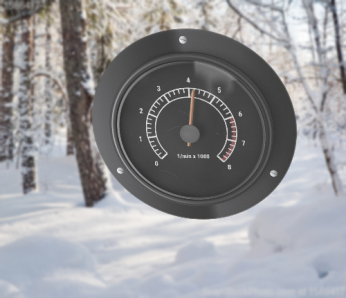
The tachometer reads 4200 rpm
